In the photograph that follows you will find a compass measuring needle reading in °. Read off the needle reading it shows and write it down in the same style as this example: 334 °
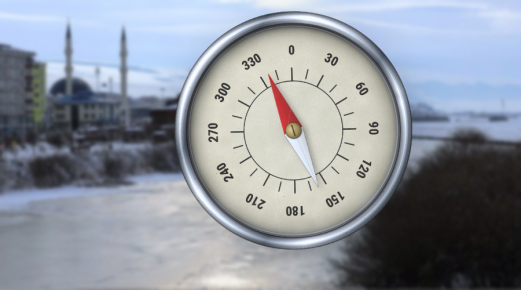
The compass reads 337.5 °
